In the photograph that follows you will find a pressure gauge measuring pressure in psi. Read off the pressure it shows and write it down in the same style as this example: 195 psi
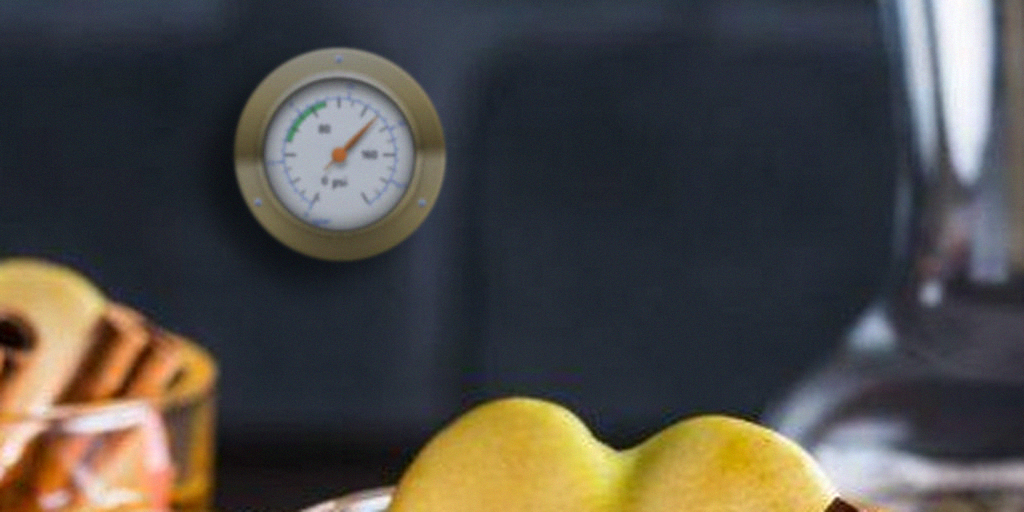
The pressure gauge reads 130 psi
